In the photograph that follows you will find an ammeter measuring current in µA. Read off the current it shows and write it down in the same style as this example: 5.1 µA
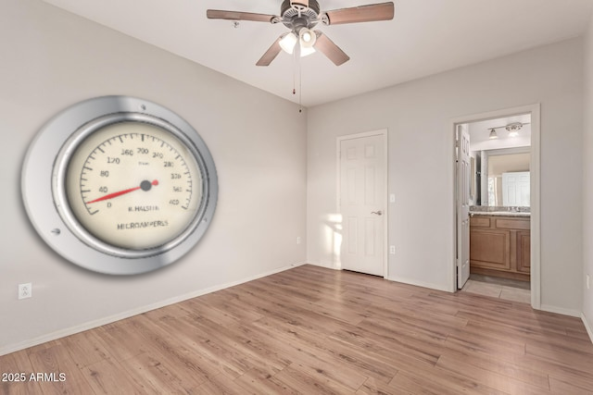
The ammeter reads 20 µA
